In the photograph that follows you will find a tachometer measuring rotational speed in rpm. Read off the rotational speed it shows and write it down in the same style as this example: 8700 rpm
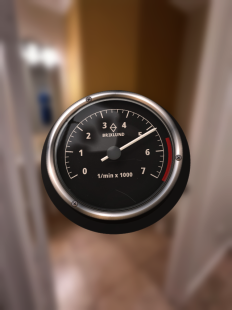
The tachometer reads 5200 rpm
